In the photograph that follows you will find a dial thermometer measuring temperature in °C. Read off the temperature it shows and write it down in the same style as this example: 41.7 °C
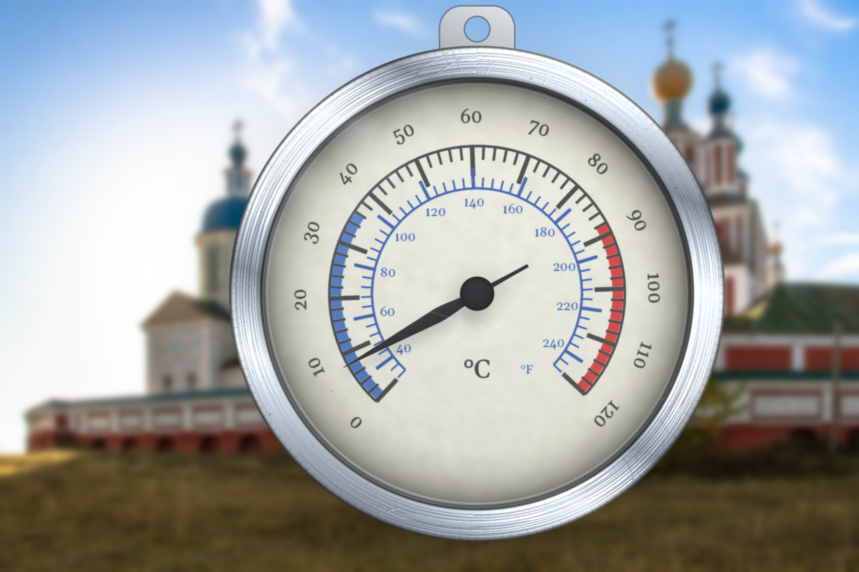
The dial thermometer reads 8 °C
